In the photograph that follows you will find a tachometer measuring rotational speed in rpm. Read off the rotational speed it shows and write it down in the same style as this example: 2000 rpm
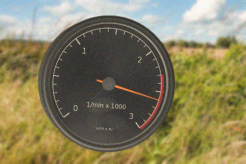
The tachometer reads 2600 rpm
